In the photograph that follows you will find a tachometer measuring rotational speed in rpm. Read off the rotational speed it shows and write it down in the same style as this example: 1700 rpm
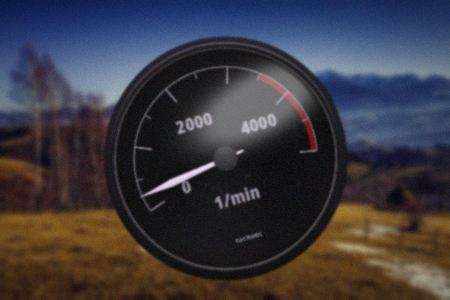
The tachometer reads 250 rpm
